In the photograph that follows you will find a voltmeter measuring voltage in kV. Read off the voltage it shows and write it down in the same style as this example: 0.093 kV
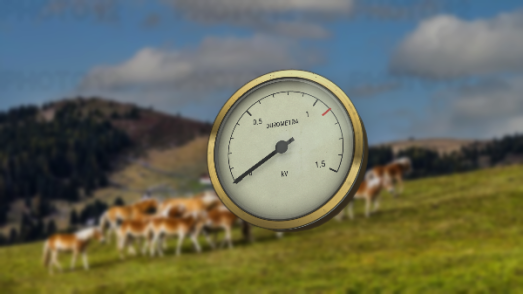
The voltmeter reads 0 kV
